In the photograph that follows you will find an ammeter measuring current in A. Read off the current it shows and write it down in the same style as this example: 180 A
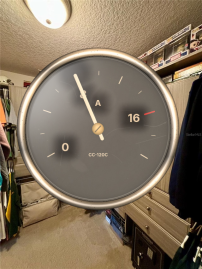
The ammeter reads 8 A
